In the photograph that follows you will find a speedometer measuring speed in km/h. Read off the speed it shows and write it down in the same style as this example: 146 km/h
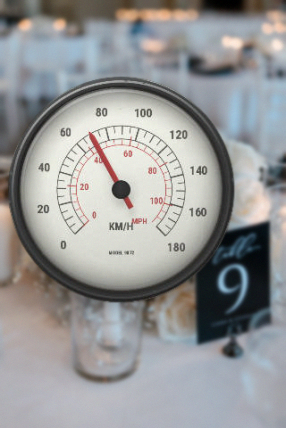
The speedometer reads 70 km/h
